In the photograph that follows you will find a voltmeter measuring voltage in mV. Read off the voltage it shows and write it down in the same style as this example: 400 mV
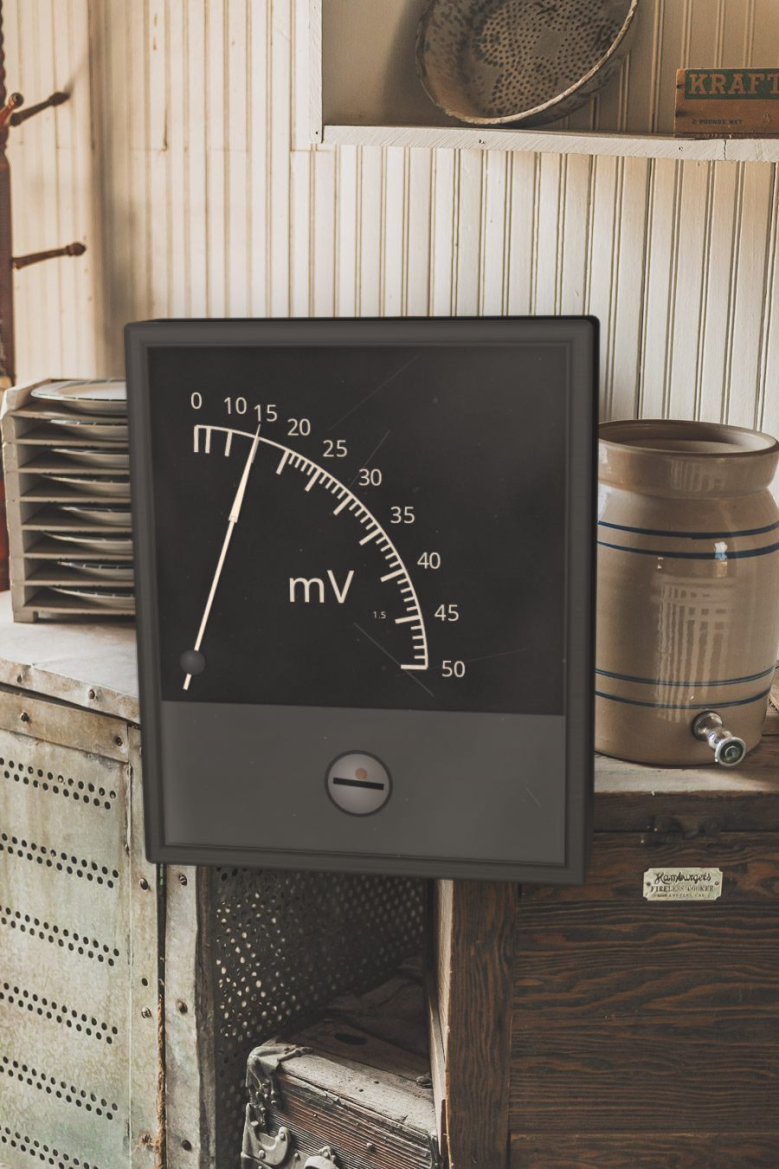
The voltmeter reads 15 mV
